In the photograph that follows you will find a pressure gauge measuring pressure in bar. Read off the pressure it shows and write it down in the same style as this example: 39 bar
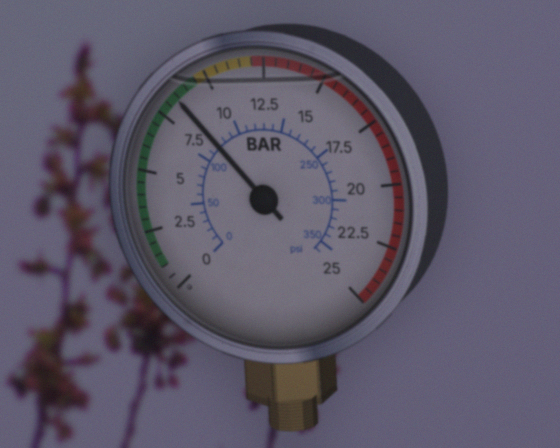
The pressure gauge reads 8.5 bar
